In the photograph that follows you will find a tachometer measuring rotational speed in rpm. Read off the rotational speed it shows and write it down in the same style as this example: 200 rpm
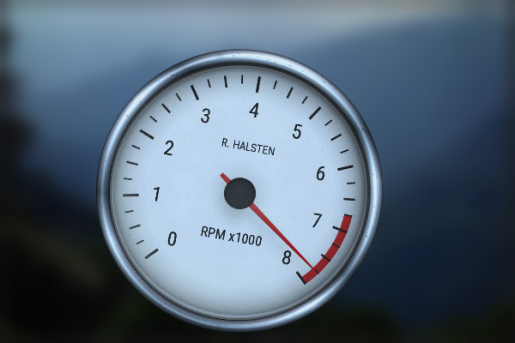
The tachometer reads 7750 rpm
